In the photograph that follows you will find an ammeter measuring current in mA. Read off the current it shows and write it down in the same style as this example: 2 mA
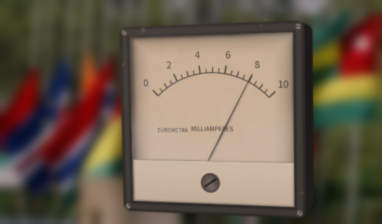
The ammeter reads 8 mA
